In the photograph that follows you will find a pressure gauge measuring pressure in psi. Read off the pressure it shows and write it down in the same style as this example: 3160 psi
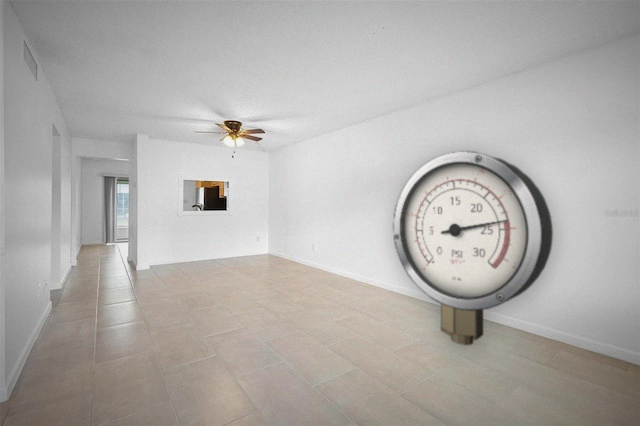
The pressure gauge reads 24 psi
